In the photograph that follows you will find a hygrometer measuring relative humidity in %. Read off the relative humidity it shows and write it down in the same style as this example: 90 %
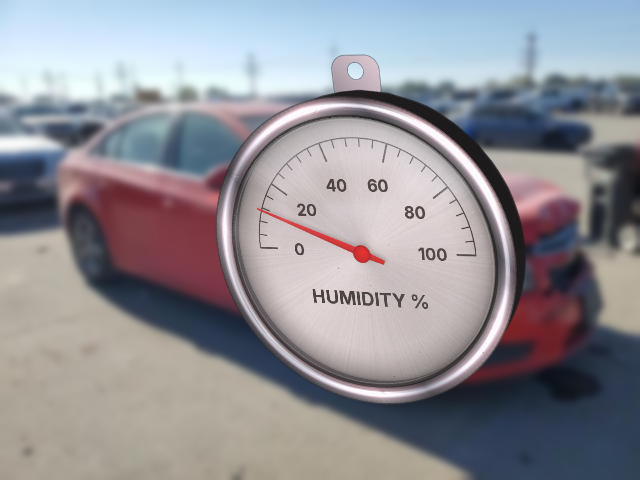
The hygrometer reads 12 %
